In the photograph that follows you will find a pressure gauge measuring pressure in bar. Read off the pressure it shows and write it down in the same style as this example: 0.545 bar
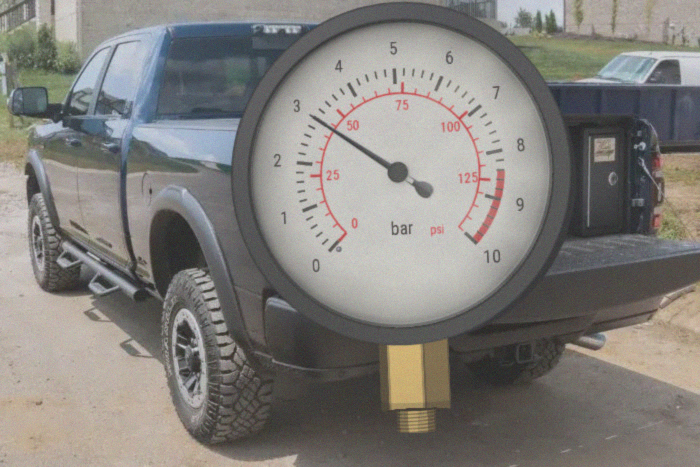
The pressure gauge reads 3 bar
